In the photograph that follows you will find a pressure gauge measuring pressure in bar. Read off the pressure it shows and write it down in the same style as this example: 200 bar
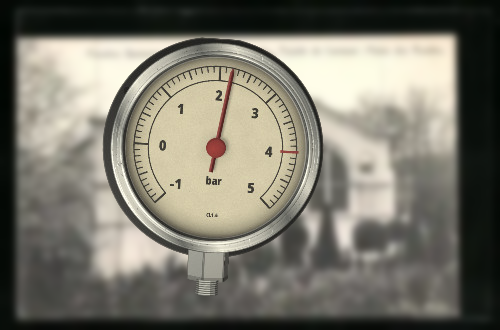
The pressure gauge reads 2.2 bar
